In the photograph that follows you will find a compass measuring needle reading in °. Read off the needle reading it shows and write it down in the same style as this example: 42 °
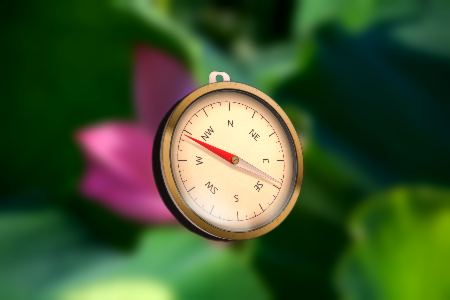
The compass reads 295 °
